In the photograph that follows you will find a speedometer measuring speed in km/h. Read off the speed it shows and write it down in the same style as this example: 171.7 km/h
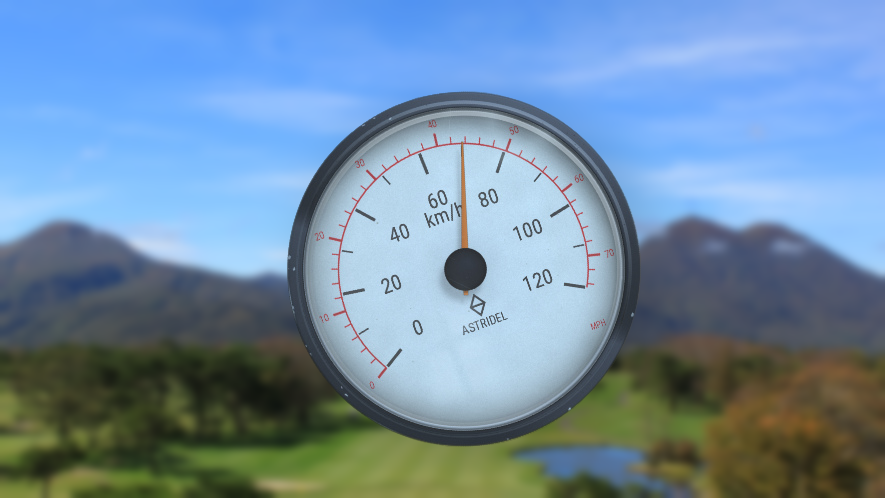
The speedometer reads 70 km/h
